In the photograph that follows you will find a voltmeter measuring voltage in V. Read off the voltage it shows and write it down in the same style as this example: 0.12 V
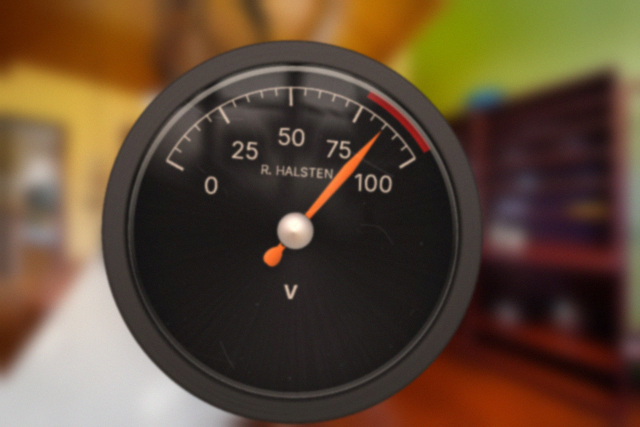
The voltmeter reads 85 V
